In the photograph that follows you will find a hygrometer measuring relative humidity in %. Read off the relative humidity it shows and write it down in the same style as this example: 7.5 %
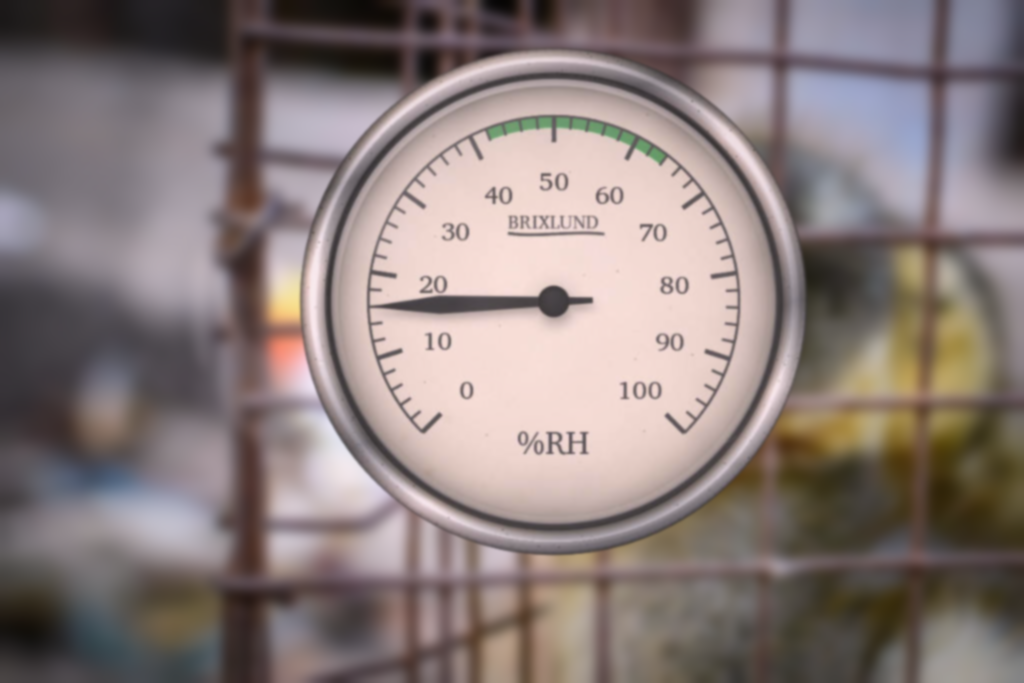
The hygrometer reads 16 %
